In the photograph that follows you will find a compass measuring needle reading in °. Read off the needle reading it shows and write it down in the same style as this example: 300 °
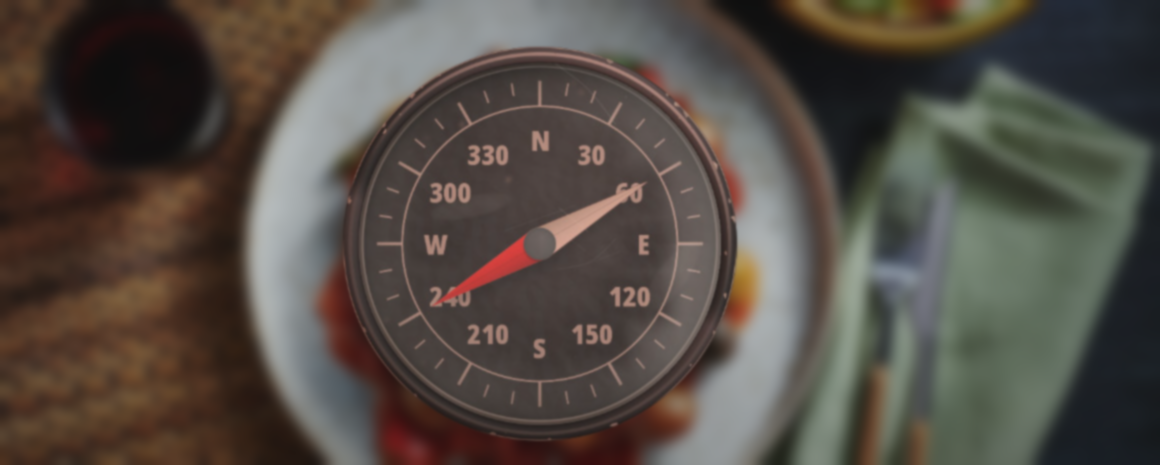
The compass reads 240 °
